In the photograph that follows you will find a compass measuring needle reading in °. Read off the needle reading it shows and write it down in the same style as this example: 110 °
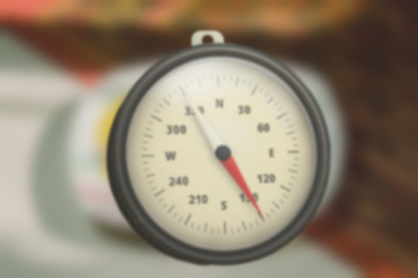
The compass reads 150 °
